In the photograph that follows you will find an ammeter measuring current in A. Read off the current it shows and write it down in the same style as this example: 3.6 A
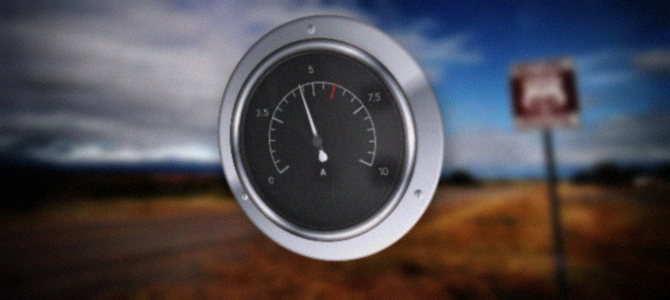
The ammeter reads 4.5 A
